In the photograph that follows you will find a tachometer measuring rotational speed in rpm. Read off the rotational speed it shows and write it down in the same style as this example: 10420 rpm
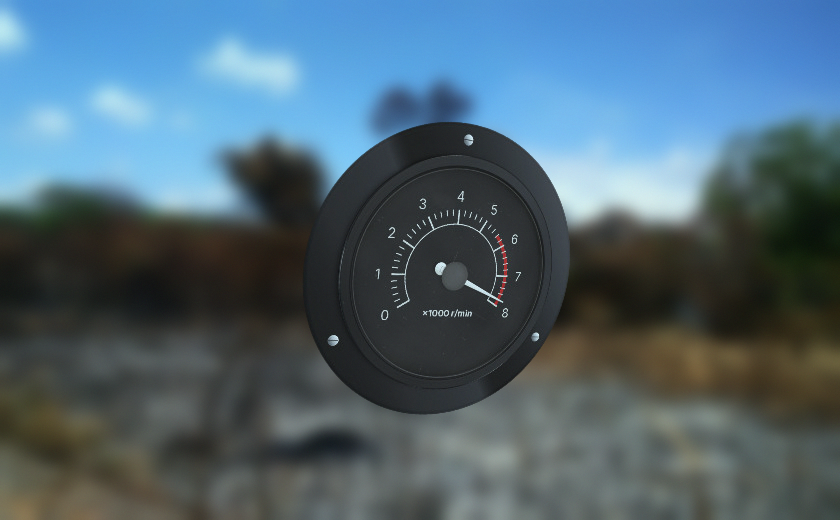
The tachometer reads 7800 rpm
